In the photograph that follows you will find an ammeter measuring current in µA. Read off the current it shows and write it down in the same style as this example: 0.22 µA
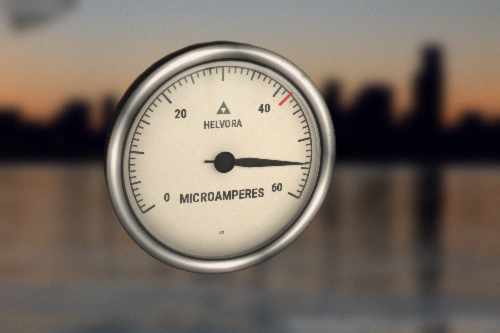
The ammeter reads 54 µA
